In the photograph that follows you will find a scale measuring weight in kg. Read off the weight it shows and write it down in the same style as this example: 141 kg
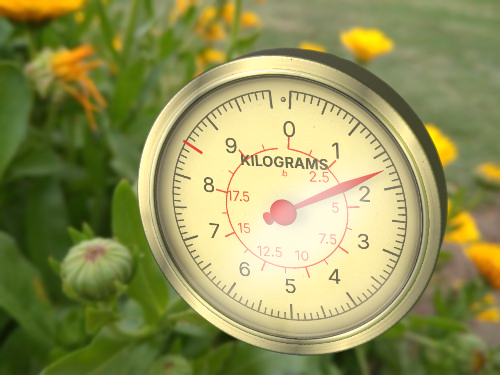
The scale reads 1.7 kg
